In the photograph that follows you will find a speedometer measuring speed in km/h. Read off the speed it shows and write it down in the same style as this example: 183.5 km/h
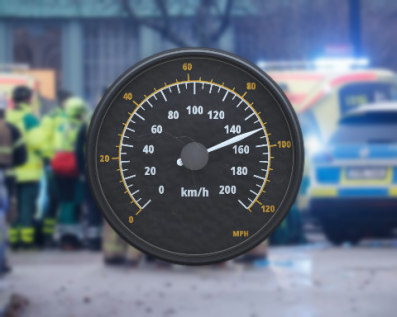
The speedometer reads 150 km/h
